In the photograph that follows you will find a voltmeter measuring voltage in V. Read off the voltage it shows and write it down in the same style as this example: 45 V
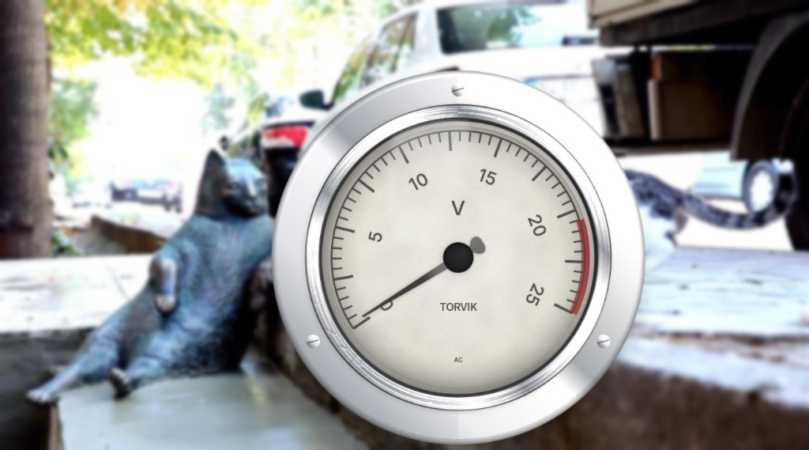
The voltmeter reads 0.25 V
